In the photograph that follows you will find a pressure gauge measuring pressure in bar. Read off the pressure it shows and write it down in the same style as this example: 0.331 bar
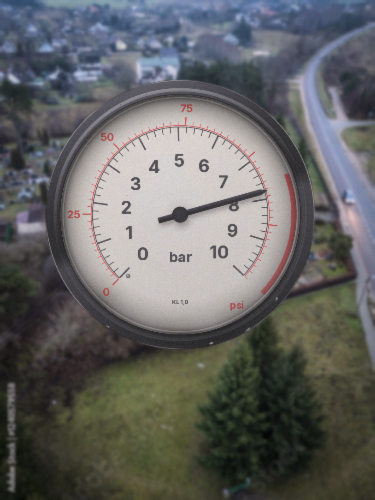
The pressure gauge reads 7.8 bar
